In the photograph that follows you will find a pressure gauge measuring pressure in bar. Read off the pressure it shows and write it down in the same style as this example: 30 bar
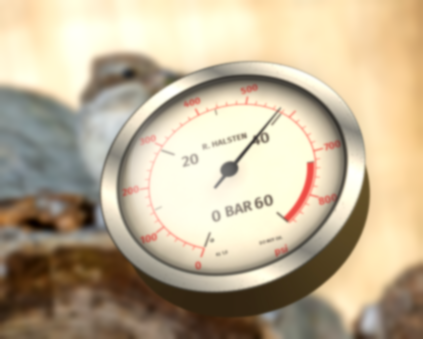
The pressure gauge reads 40 bar
